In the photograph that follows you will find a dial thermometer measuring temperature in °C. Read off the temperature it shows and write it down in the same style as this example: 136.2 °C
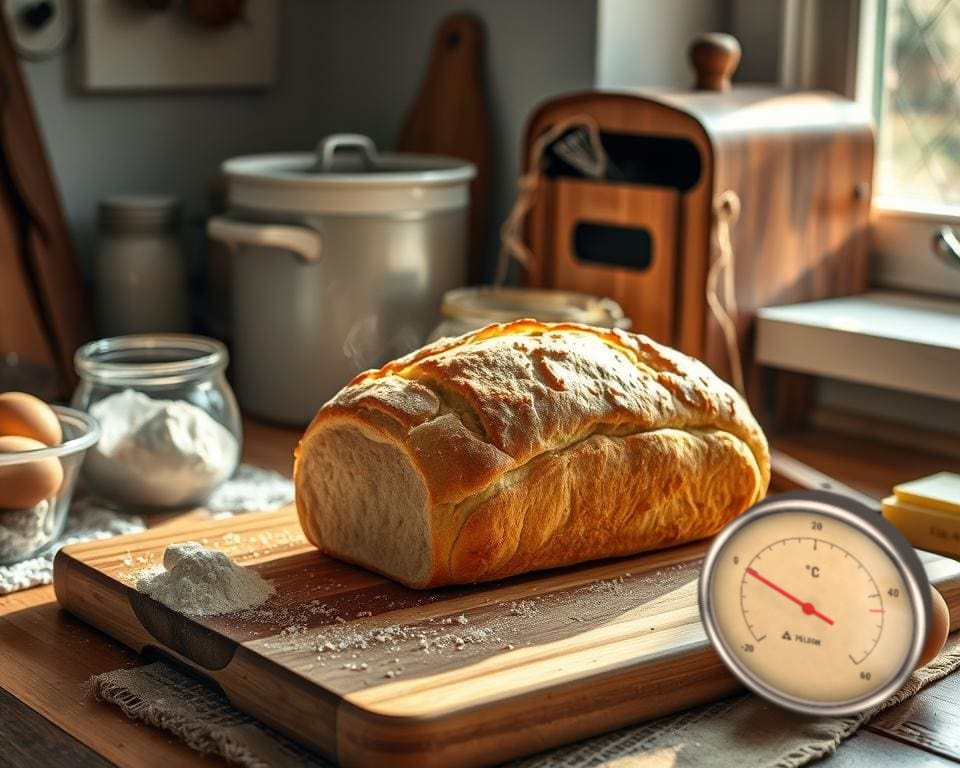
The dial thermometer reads 0 °C
